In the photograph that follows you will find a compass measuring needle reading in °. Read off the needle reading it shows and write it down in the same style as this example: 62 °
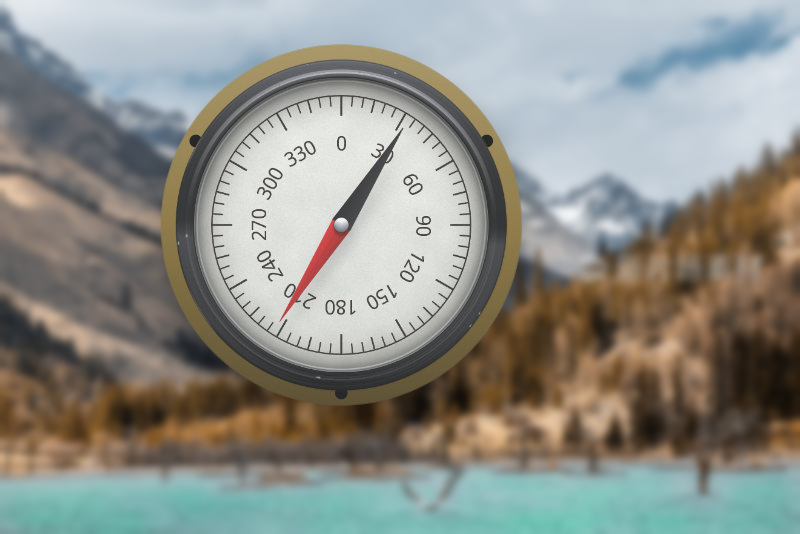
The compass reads 212.5 °
